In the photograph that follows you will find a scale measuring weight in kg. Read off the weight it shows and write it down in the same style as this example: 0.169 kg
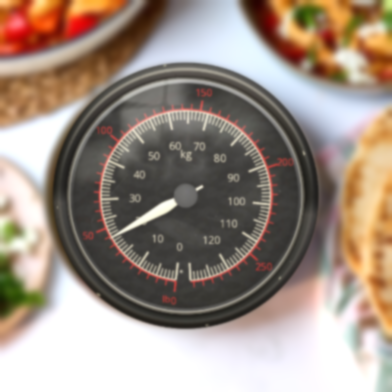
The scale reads 20 kg
